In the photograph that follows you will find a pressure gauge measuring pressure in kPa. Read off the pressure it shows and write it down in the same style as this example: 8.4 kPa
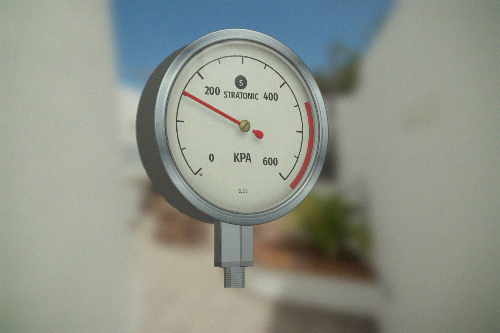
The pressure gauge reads 150 kPa
